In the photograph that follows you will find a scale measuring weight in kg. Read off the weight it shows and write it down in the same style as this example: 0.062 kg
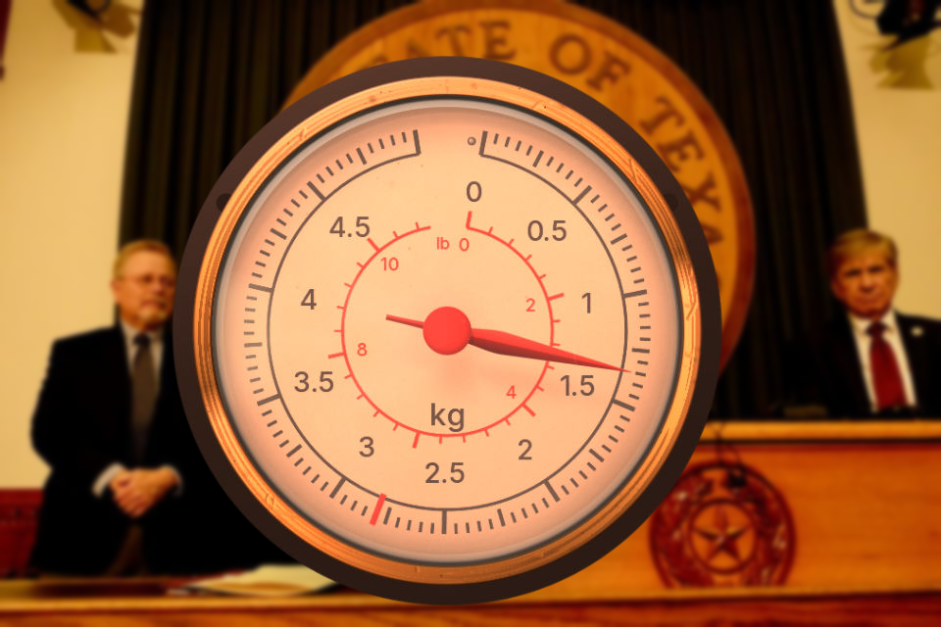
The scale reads 1.35 kg
